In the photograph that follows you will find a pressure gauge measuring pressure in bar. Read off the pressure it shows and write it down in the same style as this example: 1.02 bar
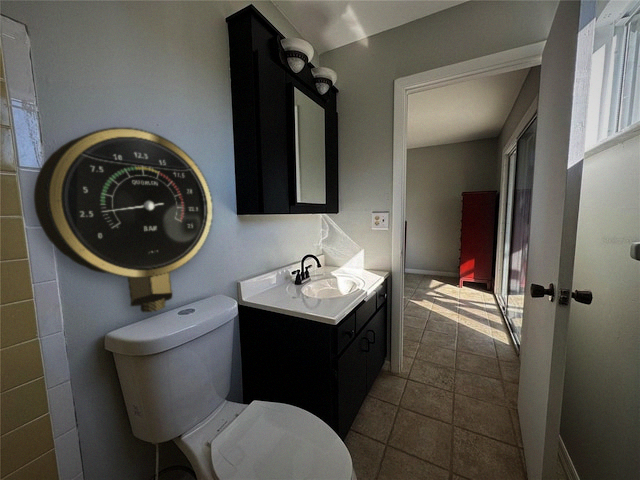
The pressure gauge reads 2.5 bar
